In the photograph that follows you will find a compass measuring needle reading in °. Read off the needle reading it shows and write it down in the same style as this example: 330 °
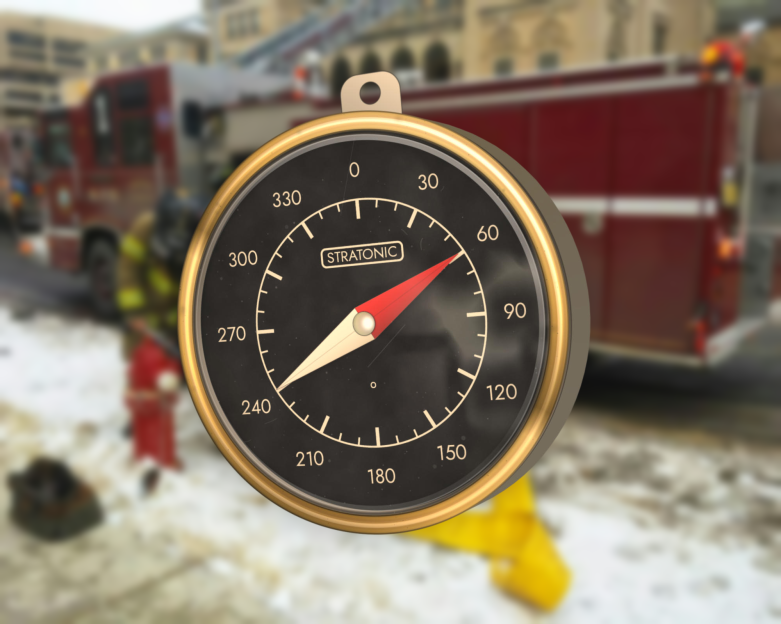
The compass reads 60 °
